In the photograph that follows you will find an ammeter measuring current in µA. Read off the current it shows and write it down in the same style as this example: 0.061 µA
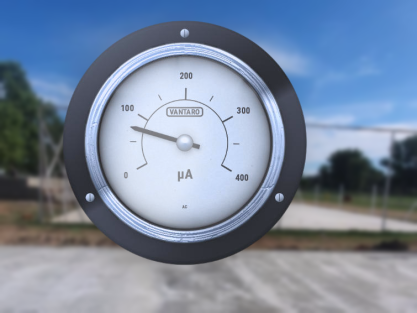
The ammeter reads 75 µA
